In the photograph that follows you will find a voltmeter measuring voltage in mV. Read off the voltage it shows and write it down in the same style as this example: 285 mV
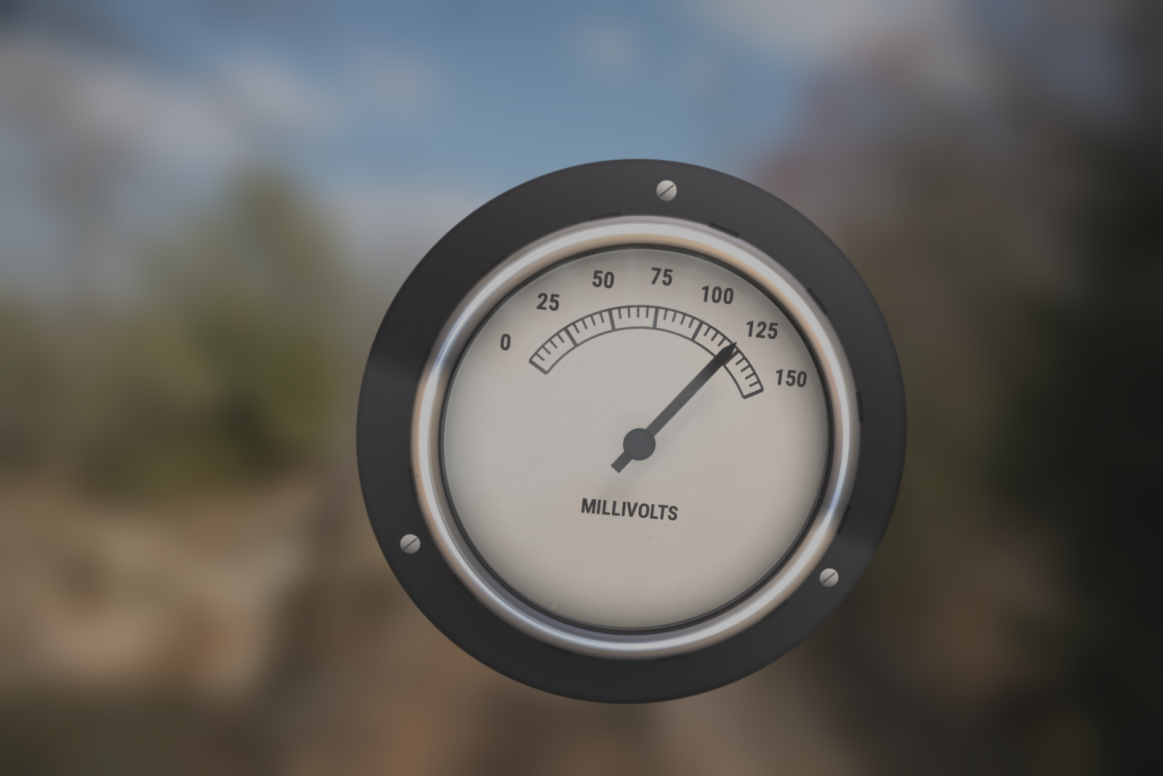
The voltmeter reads 120 mV
